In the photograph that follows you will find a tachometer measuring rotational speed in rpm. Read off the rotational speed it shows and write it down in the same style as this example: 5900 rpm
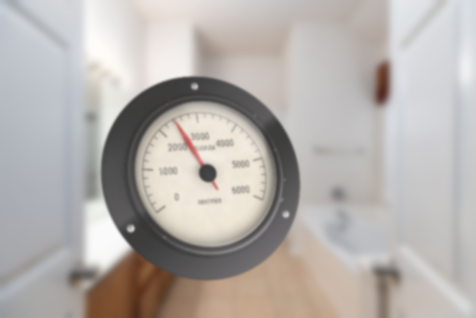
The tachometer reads 2400 rpm
